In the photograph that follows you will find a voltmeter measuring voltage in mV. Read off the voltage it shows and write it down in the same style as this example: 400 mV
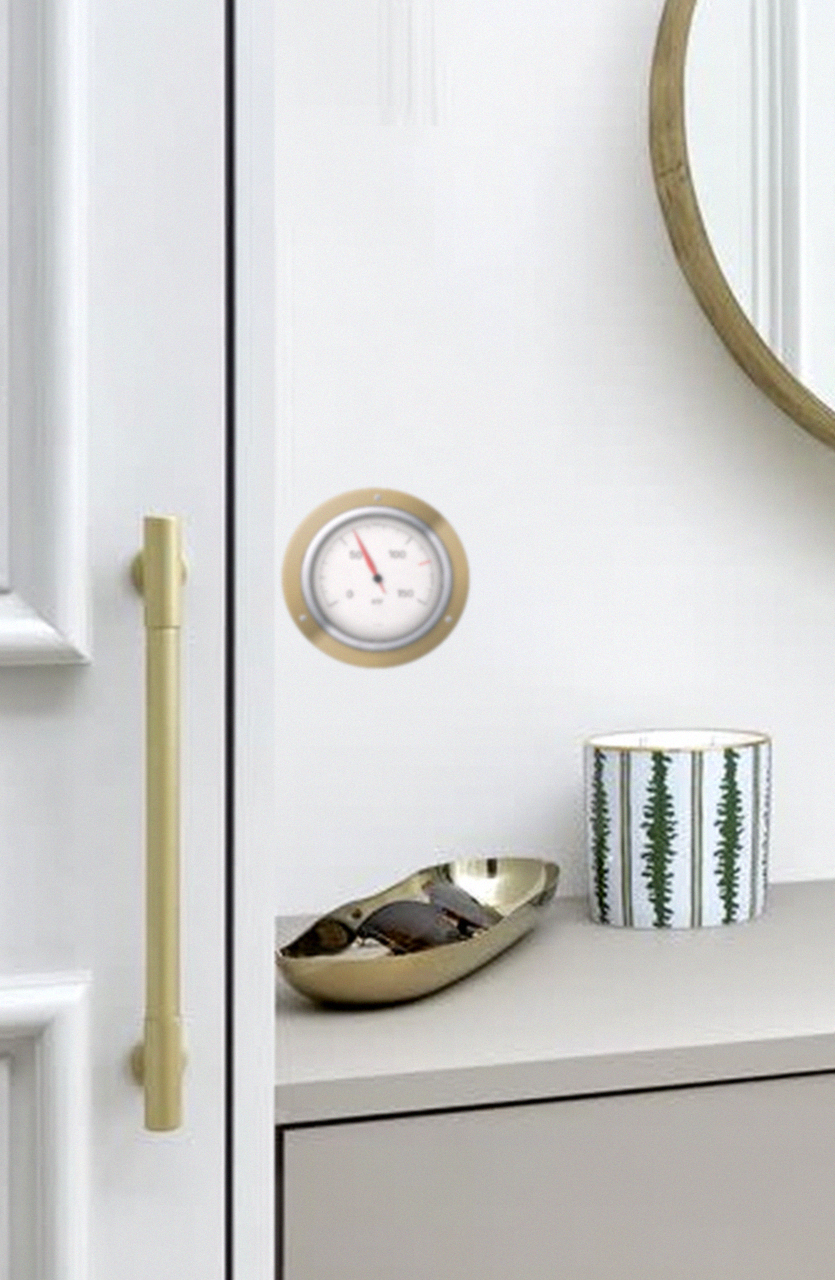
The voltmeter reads 60 mV
